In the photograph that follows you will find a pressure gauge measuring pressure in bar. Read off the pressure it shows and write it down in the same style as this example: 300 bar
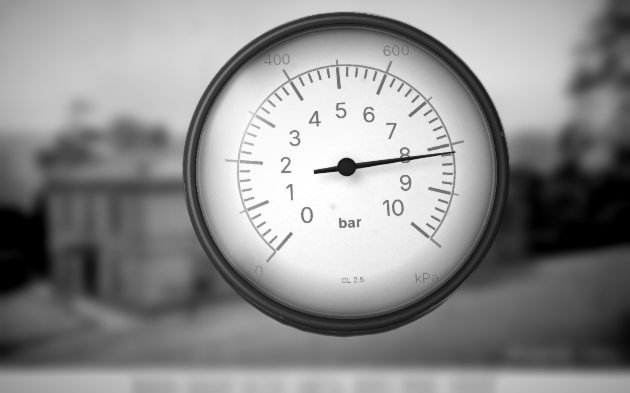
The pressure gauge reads 8.2 bar
